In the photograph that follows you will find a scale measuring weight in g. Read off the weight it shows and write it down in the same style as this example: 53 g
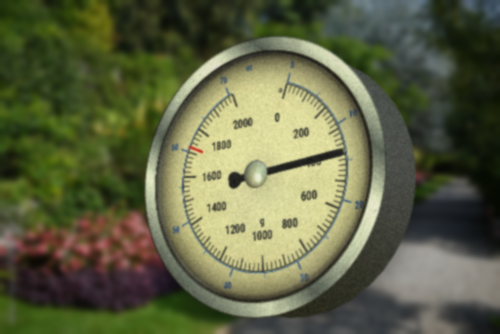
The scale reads 400 g
